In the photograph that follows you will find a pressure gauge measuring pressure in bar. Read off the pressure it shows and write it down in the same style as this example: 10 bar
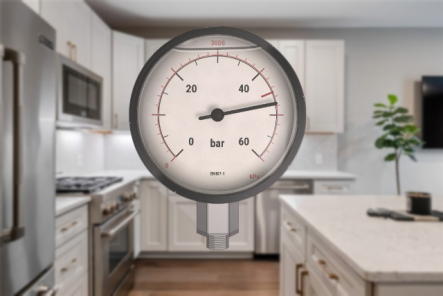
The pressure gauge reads 47.5 bar
